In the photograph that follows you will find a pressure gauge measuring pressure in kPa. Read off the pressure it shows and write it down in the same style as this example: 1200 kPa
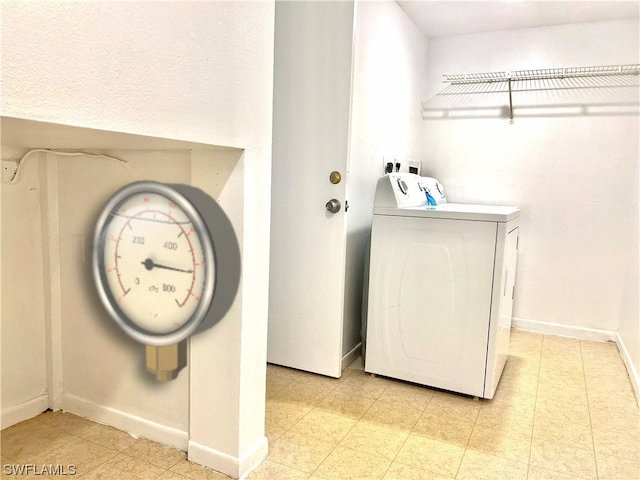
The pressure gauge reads 500 kPa
